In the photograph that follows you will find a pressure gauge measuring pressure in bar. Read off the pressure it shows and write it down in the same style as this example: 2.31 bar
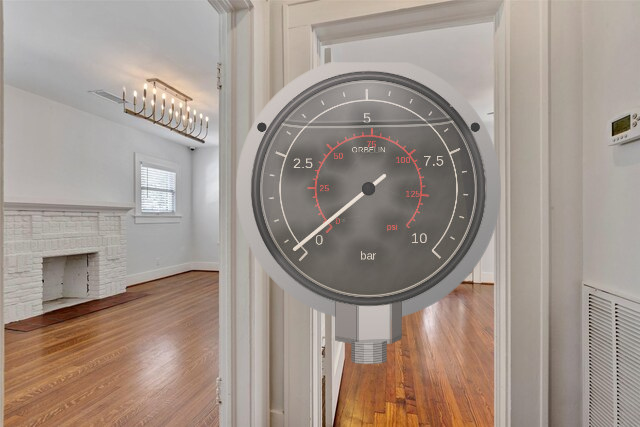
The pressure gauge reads 0.25 bar
